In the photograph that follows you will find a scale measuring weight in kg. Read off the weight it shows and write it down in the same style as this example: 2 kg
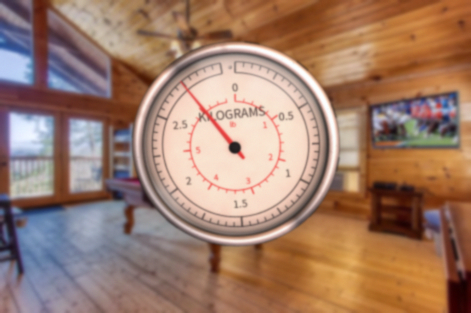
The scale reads 2.75 kg
